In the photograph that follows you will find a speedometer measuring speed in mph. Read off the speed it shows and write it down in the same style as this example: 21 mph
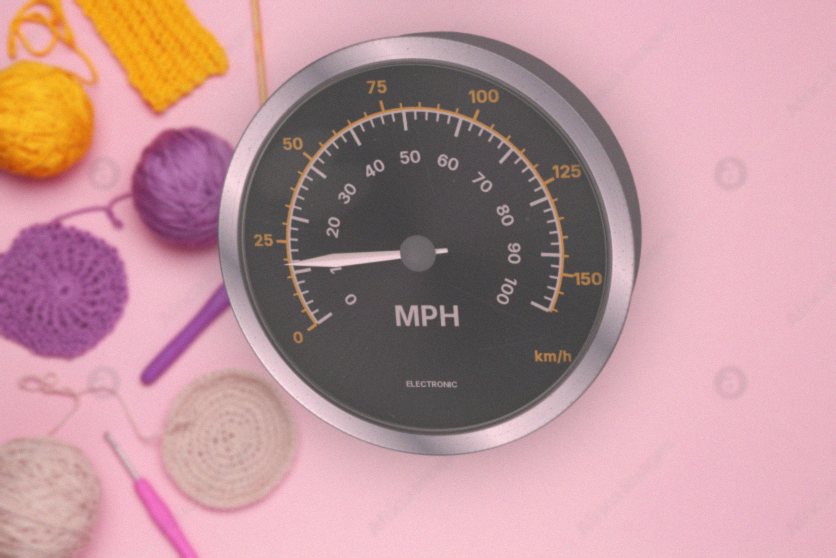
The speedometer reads 12 mph
